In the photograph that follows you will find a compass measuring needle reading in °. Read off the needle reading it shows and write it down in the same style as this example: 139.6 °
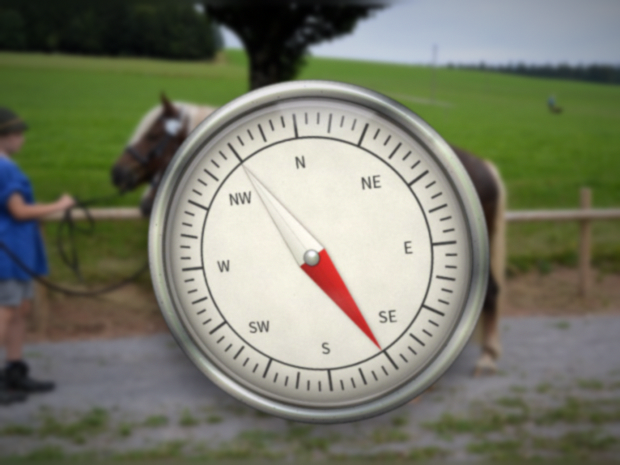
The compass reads 150 °
